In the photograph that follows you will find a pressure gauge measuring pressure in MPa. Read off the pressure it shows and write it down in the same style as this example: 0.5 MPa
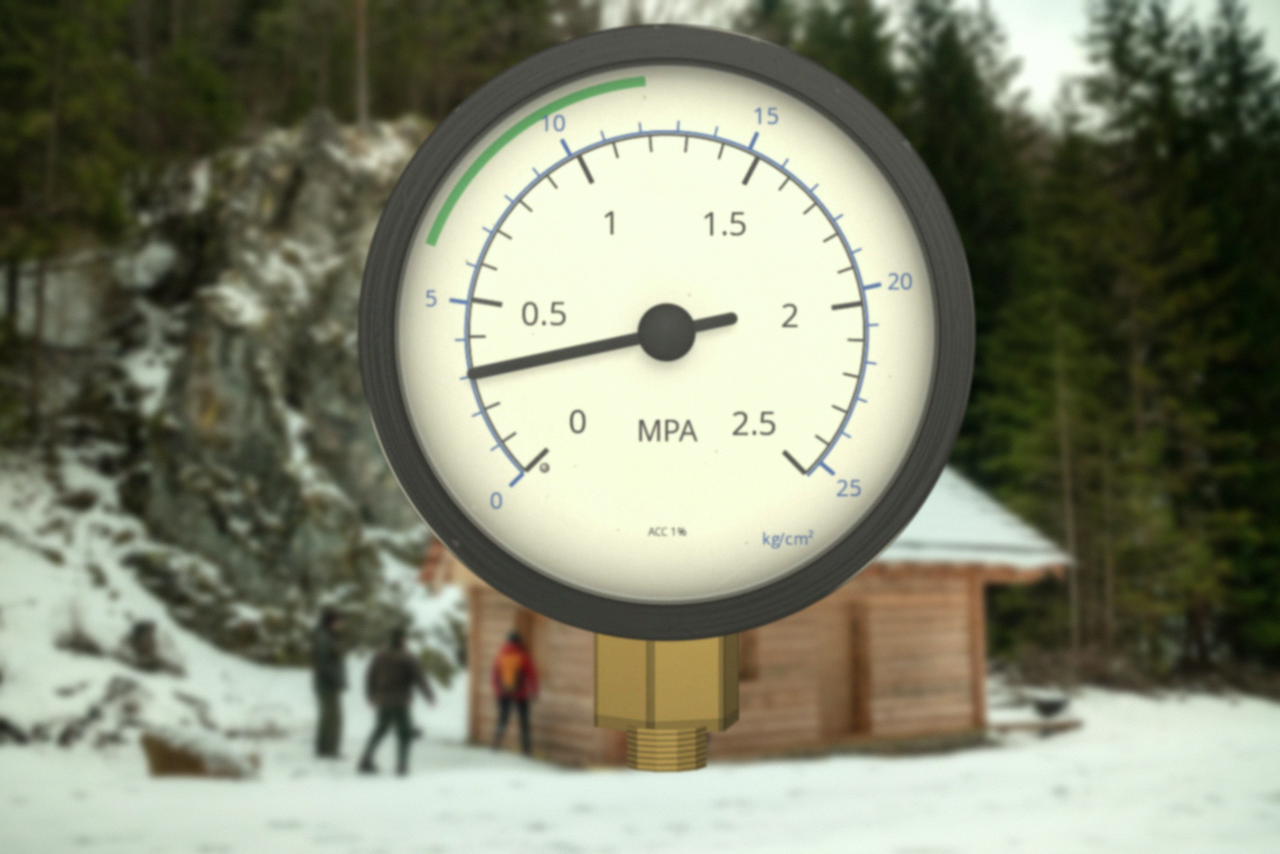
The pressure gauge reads 0.3 MPa
